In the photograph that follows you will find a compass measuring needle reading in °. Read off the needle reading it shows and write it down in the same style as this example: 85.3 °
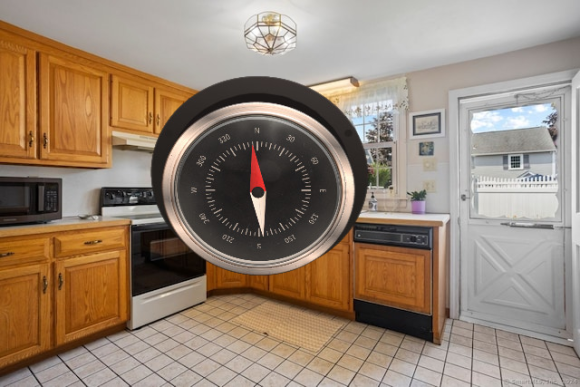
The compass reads 355 °
